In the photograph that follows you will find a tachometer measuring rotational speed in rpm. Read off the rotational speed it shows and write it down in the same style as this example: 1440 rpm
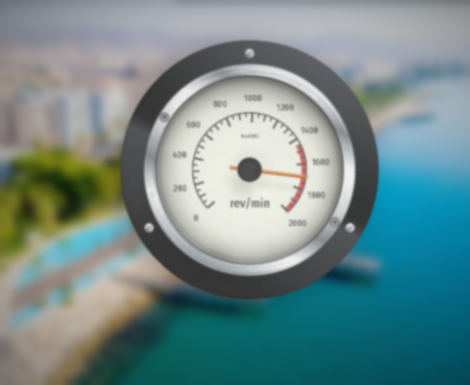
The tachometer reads 1700 rpm
